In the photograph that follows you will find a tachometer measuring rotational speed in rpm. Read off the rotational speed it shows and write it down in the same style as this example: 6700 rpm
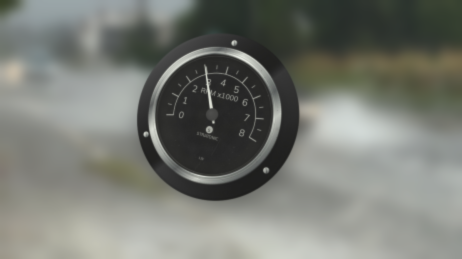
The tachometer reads 3000 rpm
